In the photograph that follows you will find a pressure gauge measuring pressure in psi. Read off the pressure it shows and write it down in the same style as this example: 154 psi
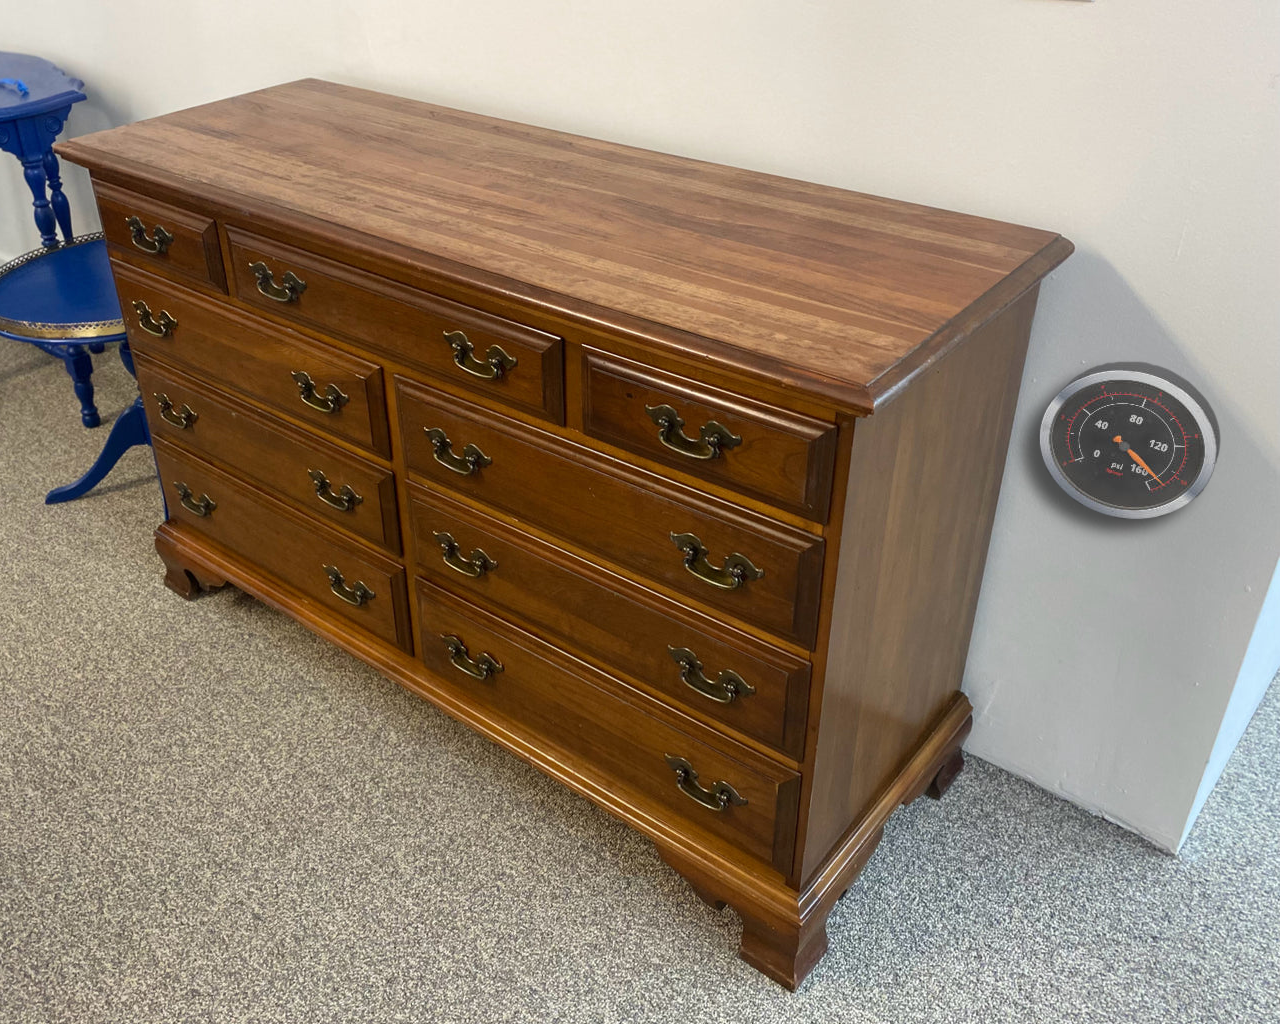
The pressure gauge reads 150 psi
